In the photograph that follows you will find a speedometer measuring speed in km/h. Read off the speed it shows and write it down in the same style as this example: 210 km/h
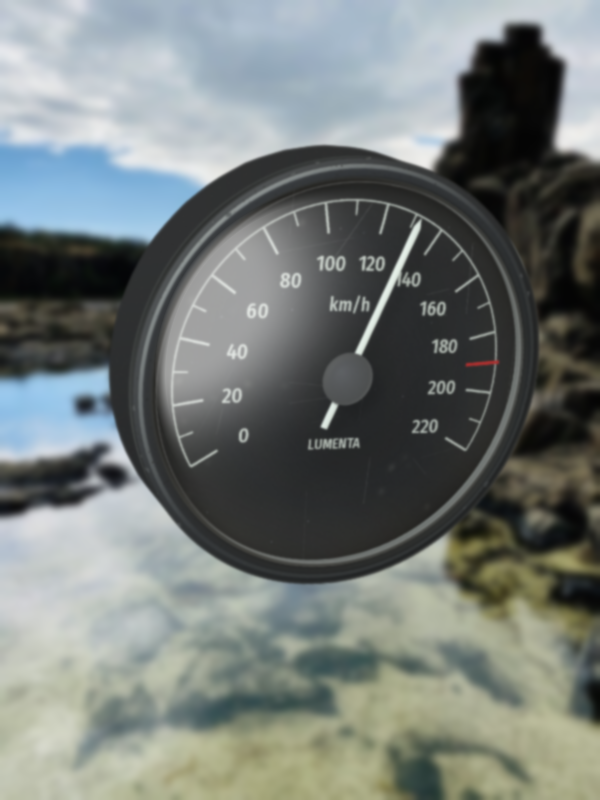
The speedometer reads 130 km/h
